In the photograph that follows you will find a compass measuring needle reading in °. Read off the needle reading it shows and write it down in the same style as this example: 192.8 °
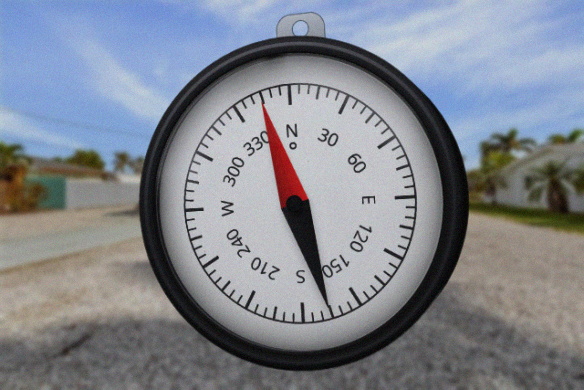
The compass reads 345 °
